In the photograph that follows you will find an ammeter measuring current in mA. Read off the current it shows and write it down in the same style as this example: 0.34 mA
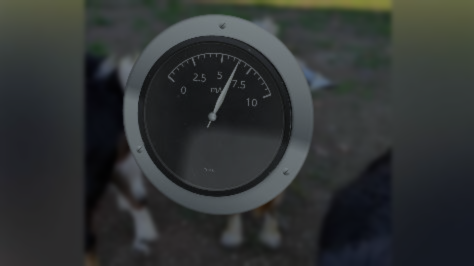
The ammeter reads 6.5 mA
